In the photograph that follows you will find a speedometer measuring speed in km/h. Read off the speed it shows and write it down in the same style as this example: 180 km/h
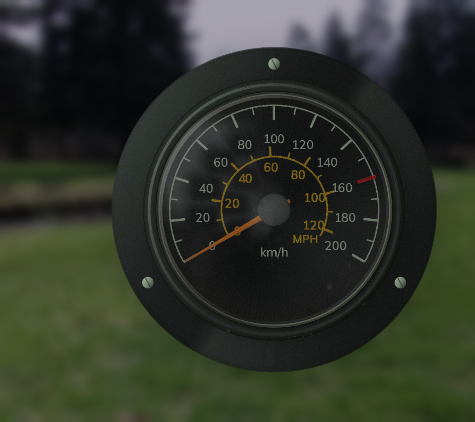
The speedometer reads 0 km/h
